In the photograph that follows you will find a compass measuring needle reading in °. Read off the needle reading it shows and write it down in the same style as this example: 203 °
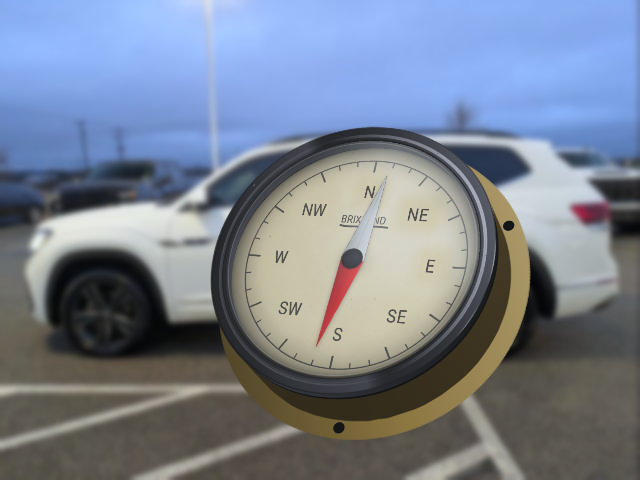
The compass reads 190 °
